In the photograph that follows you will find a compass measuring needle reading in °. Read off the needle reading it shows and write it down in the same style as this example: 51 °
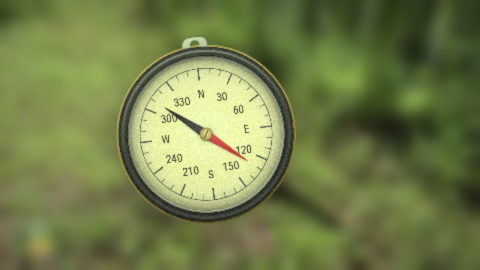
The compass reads 130 °
